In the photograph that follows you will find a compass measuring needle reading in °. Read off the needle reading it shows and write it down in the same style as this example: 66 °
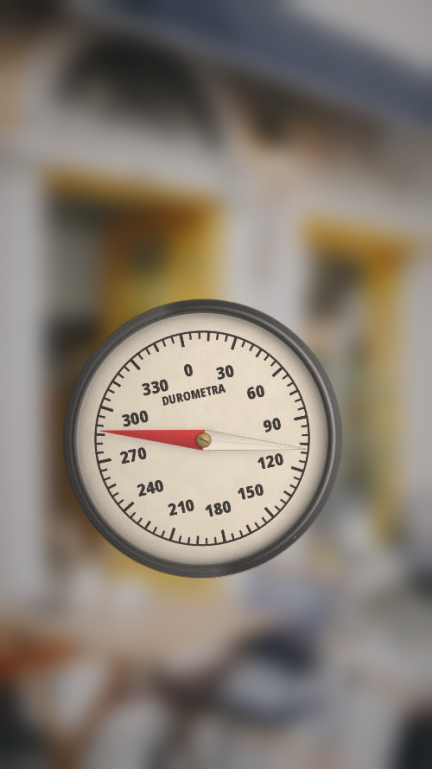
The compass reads 287.5 °
